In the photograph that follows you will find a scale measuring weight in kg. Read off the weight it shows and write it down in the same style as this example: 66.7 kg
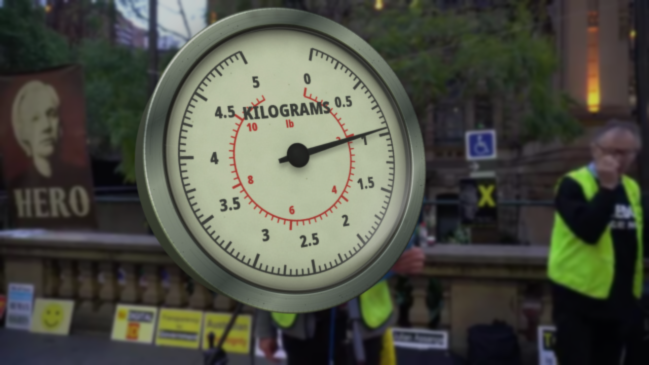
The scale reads 0.95 kg
